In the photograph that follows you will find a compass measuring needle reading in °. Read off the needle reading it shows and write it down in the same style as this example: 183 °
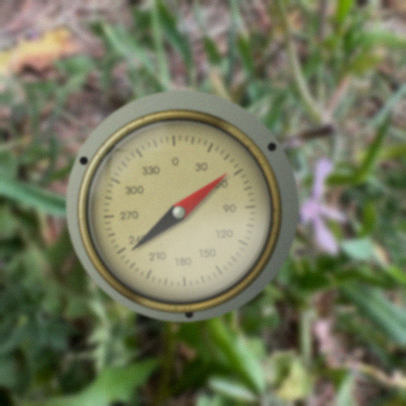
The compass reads 55 °
